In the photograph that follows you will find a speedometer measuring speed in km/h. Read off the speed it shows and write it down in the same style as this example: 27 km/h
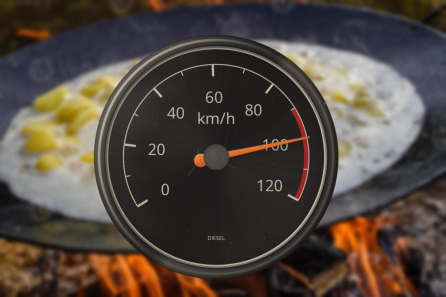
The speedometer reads 100 km/h
